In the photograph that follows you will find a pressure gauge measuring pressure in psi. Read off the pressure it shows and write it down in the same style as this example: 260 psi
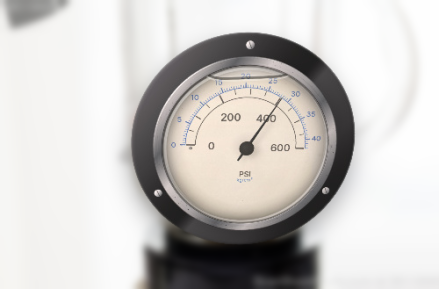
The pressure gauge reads 400 psi
